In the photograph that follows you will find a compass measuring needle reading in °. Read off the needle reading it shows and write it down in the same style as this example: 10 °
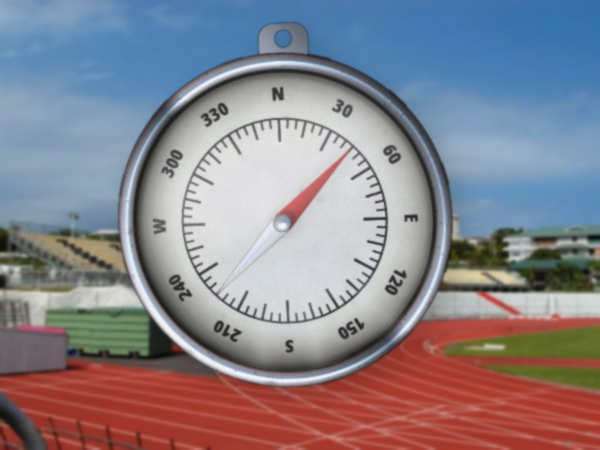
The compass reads 45 °
